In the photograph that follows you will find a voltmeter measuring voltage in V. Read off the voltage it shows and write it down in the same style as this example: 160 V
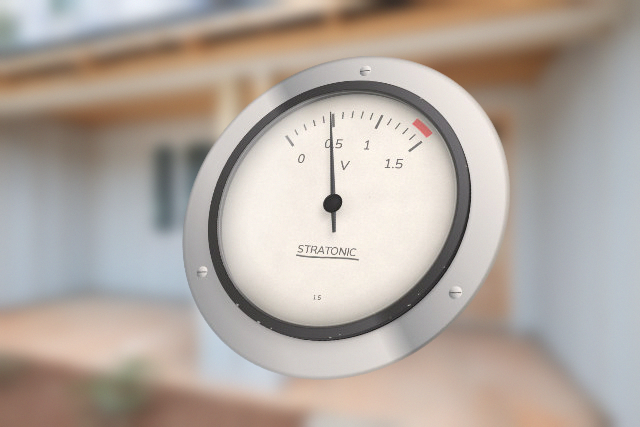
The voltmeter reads 0.5 V
